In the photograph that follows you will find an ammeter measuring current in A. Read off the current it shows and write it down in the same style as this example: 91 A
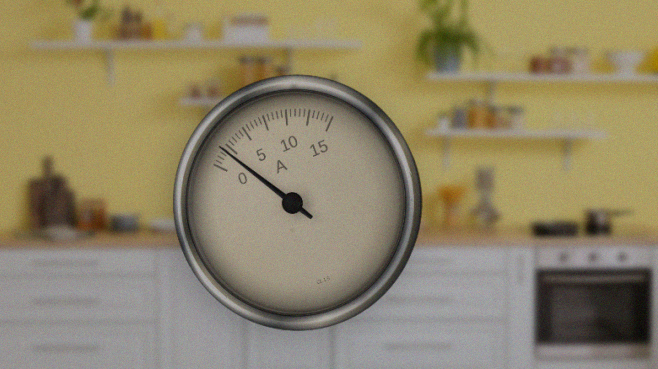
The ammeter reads 2 A
